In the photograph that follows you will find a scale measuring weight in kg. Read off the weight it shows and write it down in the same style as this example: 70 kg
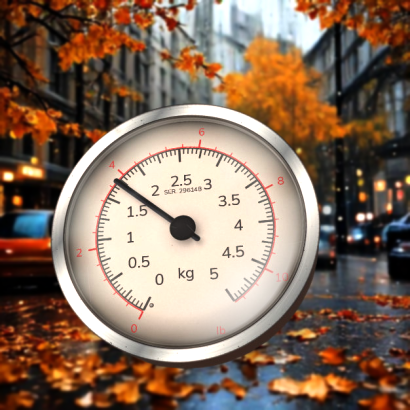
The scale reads 1.7 kg
